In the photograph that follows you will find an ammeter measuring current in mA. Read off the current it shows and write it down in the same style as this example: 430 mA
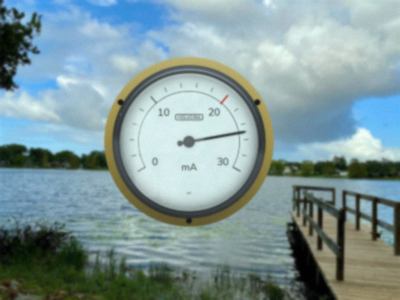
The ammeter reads 25 mA
